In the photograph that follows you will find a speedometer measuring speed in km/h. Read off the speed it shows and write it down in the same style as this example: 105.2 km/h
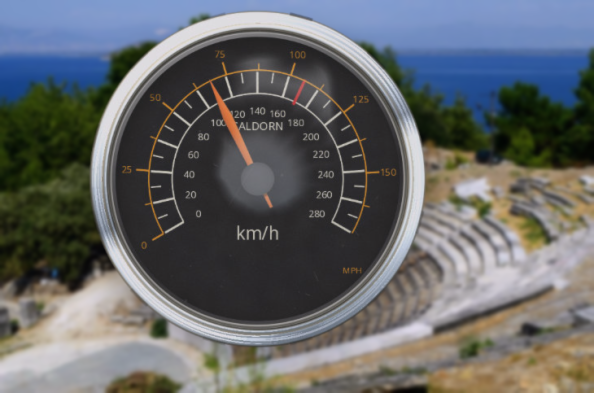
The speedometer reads 110 km/h
